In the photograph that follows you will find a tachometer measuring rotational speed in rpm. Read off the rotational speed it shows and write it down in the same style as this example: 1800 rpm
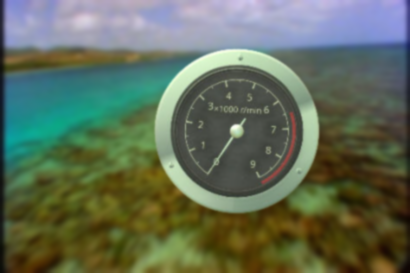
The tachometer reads 0 rpm
